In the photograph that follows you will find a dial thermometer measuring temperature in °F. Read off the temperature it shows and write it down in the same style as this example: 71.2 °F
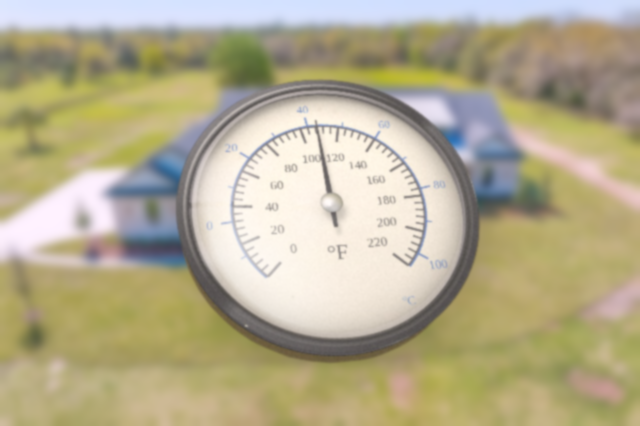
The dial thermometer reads 108 °F
